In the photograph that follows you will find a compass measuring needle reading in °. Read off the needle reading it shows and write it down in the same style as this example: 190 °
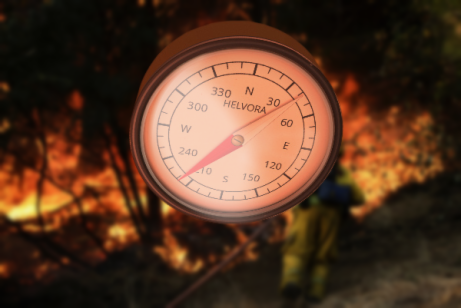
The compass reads 220 °
